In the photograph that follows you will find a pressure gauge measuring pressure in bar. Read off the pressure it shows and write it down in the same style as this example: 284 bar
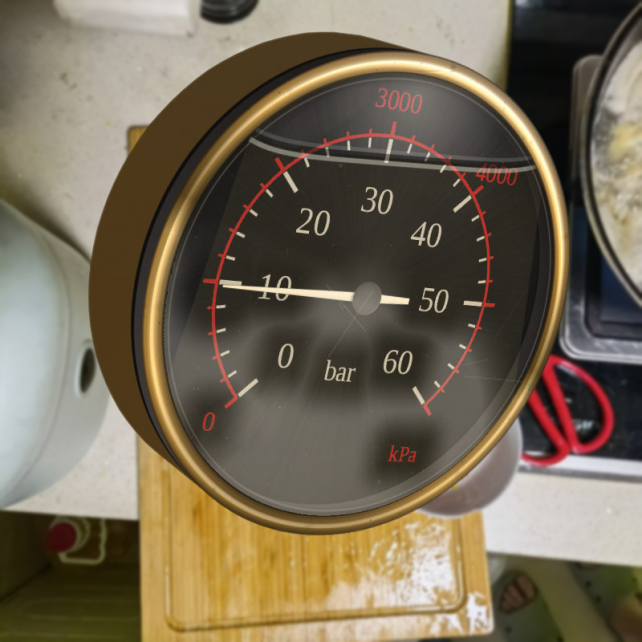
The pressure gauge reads 10 bar
